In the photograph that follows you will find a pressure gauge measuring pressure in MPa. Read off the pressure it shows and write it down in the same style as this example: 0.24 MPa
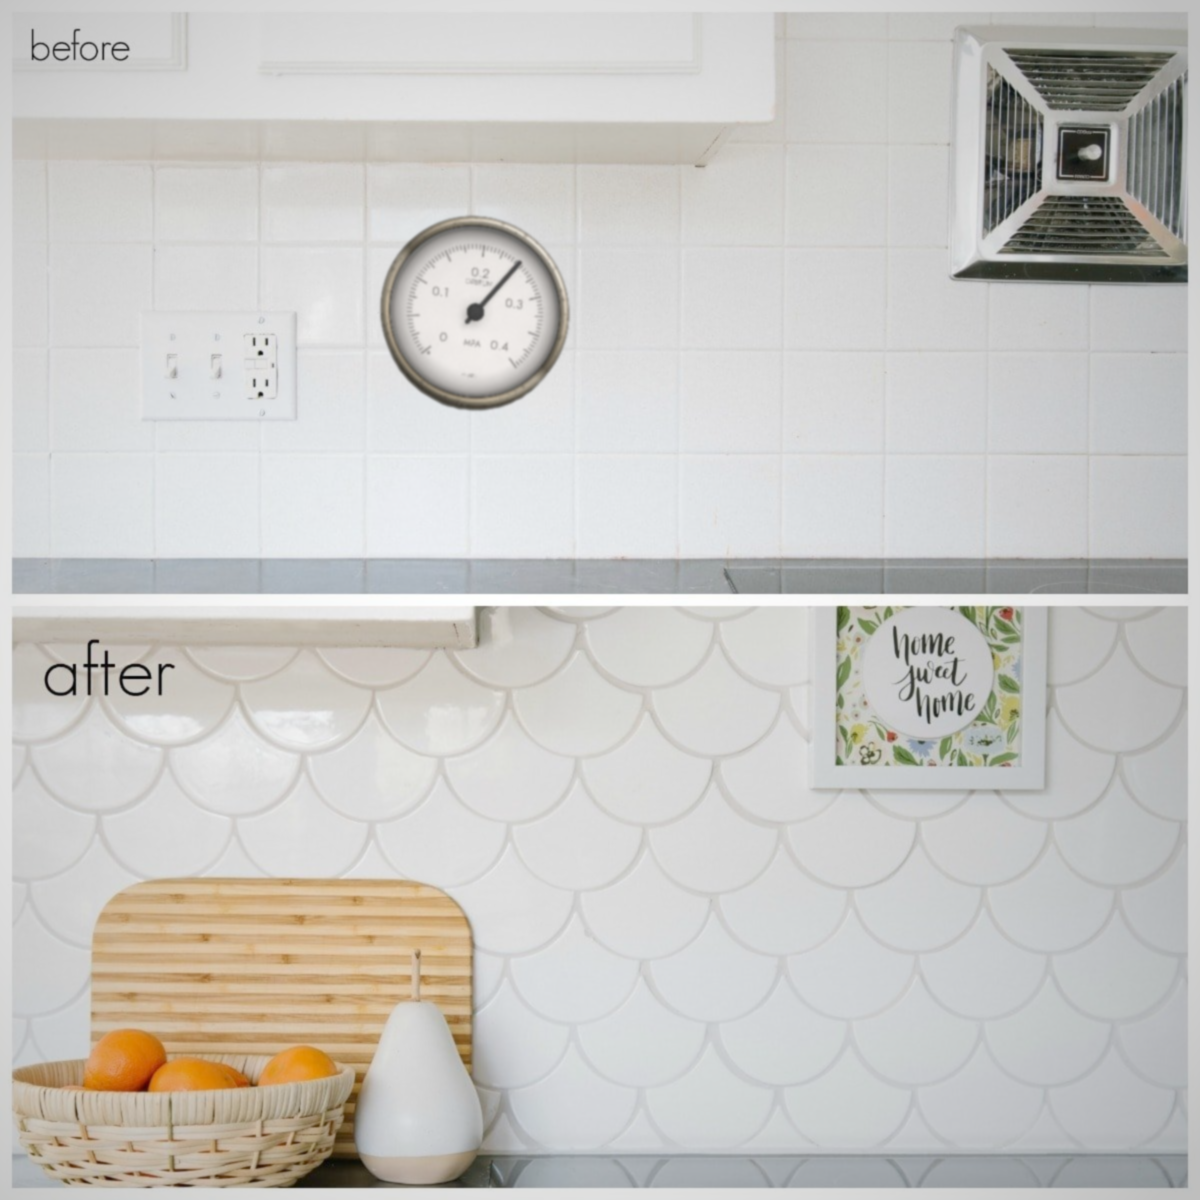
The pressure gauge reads 0.25 MPa
